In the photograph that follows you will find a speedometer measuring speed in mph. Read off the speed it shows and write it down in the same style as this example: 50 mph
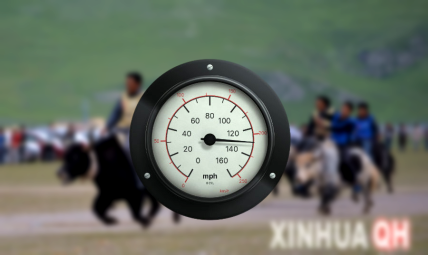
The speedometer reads 130 mph
